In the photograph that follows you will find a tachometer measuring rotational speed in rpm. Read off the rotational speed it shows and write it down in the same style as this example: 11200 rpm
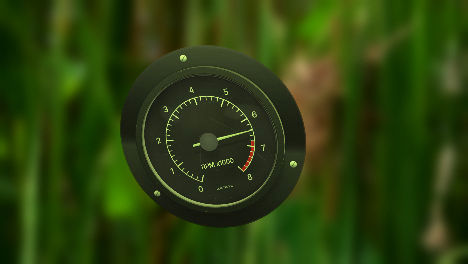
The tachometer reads 6400 rpm
